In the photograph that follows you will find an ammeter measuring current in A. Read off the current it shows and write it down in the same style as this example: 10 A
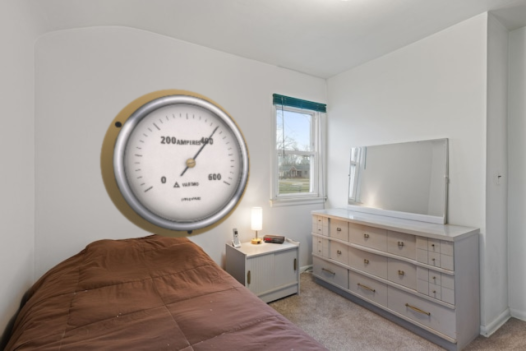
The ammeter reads 400 A
